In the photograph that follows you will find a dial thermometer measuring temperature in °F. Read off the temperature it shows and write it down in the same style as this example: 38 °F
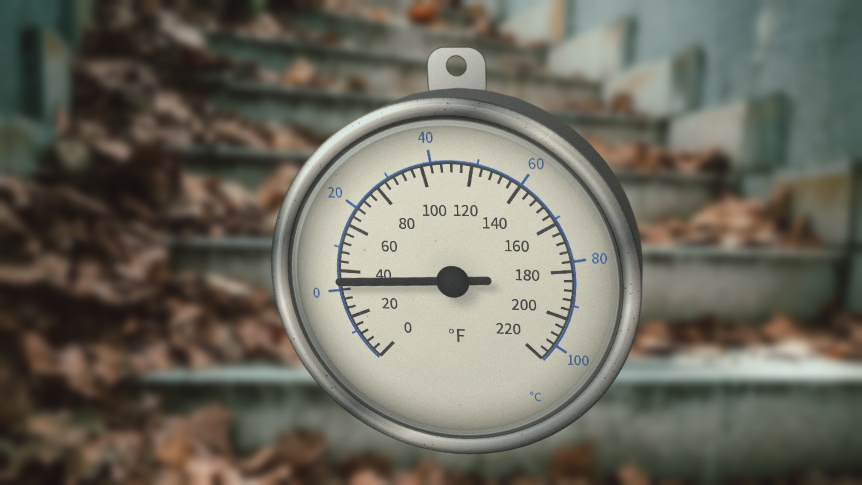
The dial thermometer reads 36 °F
